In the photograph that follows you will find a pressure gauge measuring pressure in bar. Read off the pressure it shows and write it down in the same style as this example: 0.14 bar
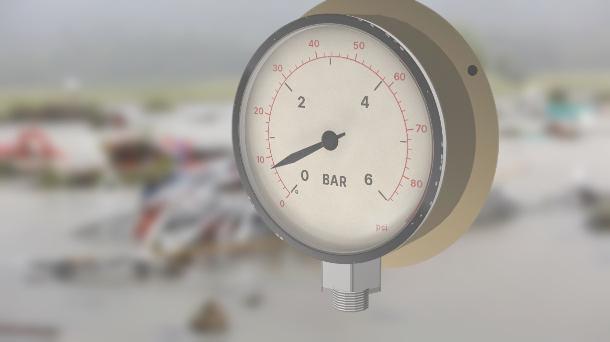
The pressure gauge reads 0.5 bar
